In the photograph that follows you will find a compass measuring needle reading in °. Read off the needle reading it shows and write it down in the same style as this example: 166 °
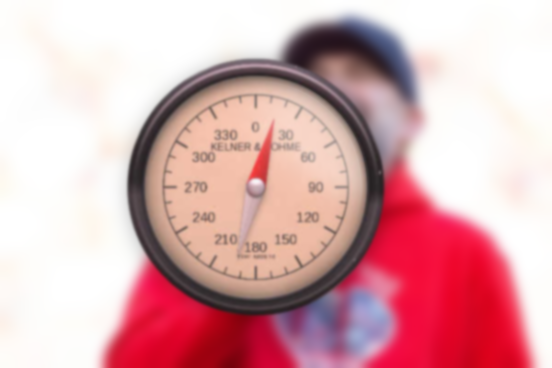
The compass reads 15 °
